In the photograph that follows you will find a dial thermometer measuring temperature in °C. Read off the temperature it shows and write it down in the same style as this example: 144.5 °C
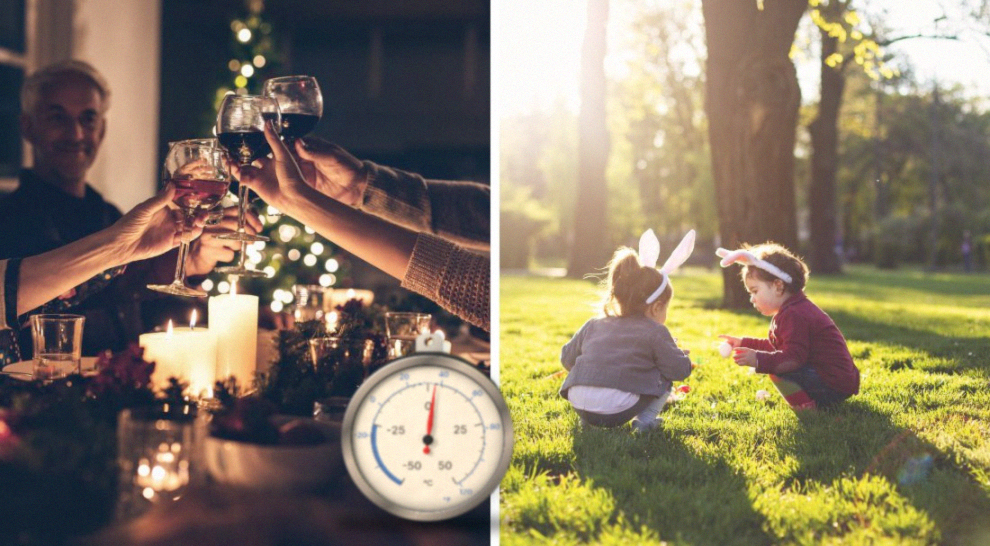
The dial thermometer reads 2.5 °C
